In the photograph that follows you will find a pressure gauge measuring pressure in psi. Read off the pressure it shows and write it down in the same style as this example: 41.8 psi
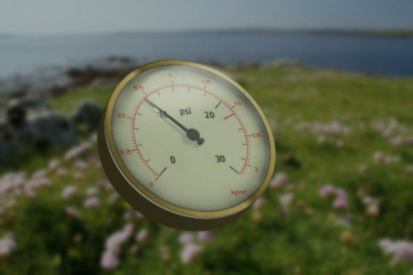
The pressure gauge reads 10 psi
